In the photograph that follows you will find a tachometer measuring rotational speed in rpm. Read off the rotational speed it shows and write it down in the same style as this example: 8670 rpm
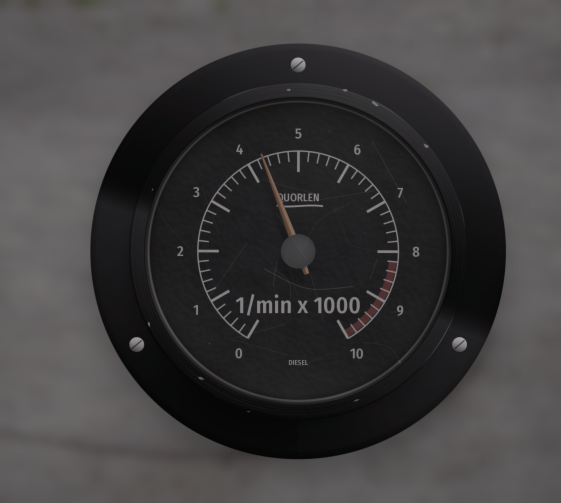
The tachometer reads 4300 rpm
